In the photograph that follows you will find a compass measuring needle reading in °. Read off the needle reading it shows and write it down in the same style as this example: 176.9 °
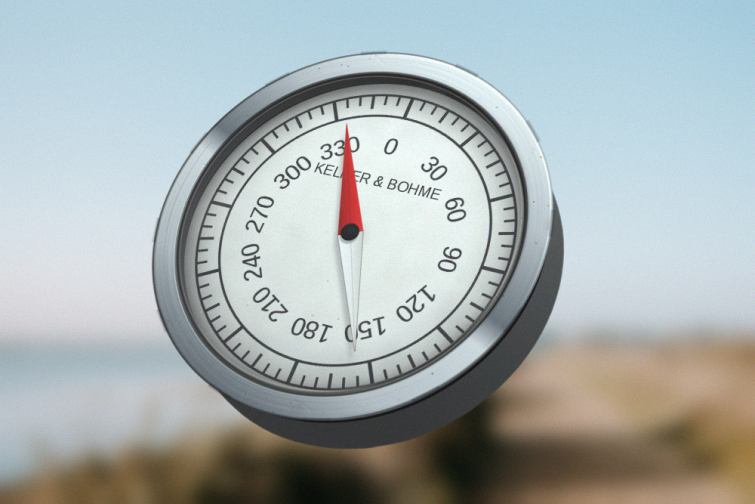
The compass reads 335 °
